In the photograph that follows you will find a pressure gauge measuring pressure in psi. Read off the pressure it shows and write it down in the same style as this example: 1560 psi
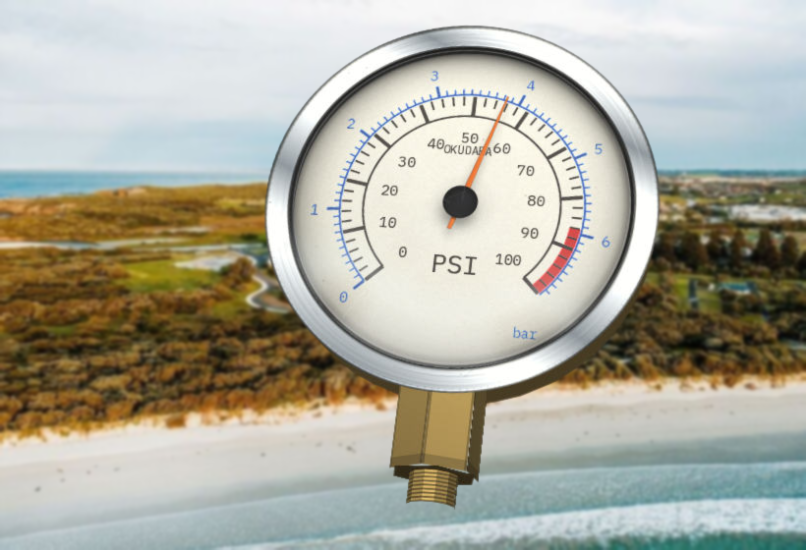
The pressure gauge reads 56 psi
